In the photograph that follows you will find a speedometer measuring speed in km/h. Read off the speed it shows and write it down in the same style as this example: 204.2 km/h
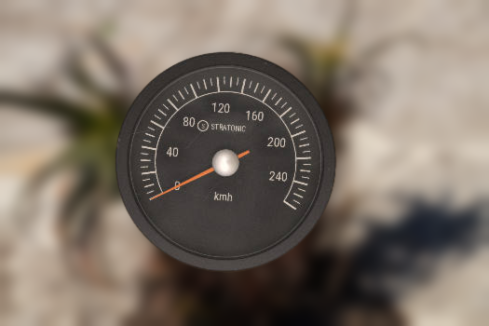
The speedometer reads 0 km/h
